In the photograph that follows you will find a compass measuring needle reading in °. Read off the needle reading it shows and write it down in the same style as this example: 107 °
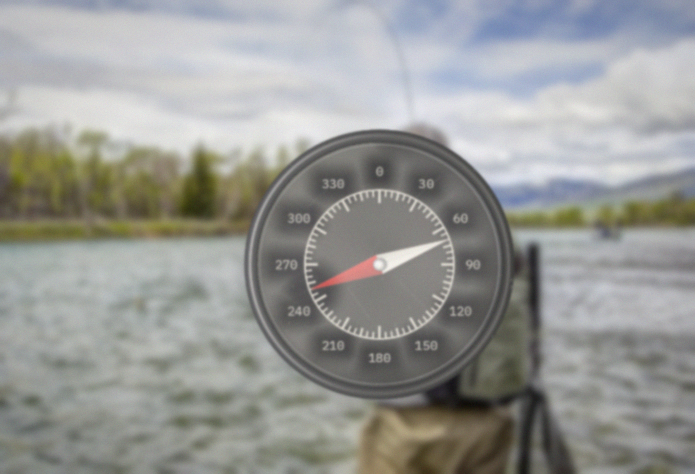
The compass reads 250 °
